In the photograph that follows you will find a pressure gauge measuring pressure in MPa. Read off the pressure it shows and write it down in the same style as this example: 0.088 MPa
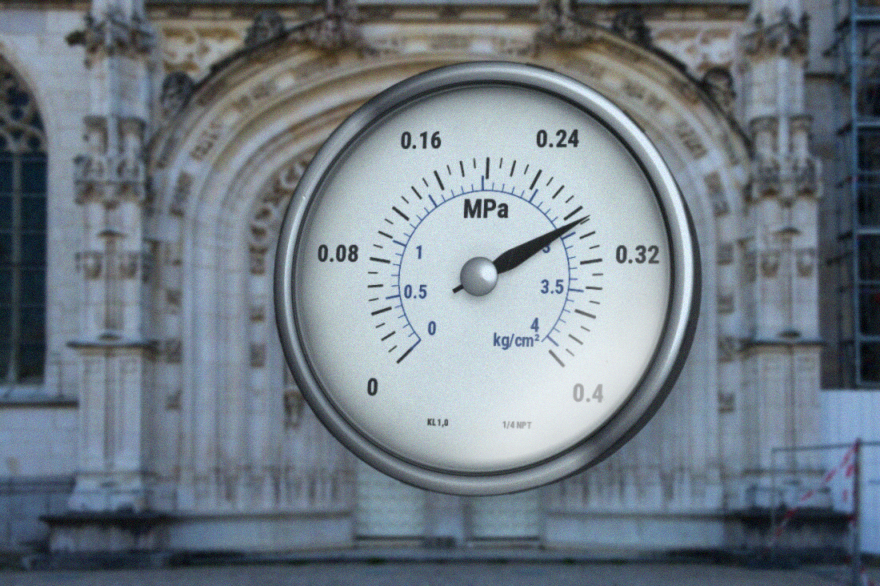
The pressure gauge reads 0.29 MPa
